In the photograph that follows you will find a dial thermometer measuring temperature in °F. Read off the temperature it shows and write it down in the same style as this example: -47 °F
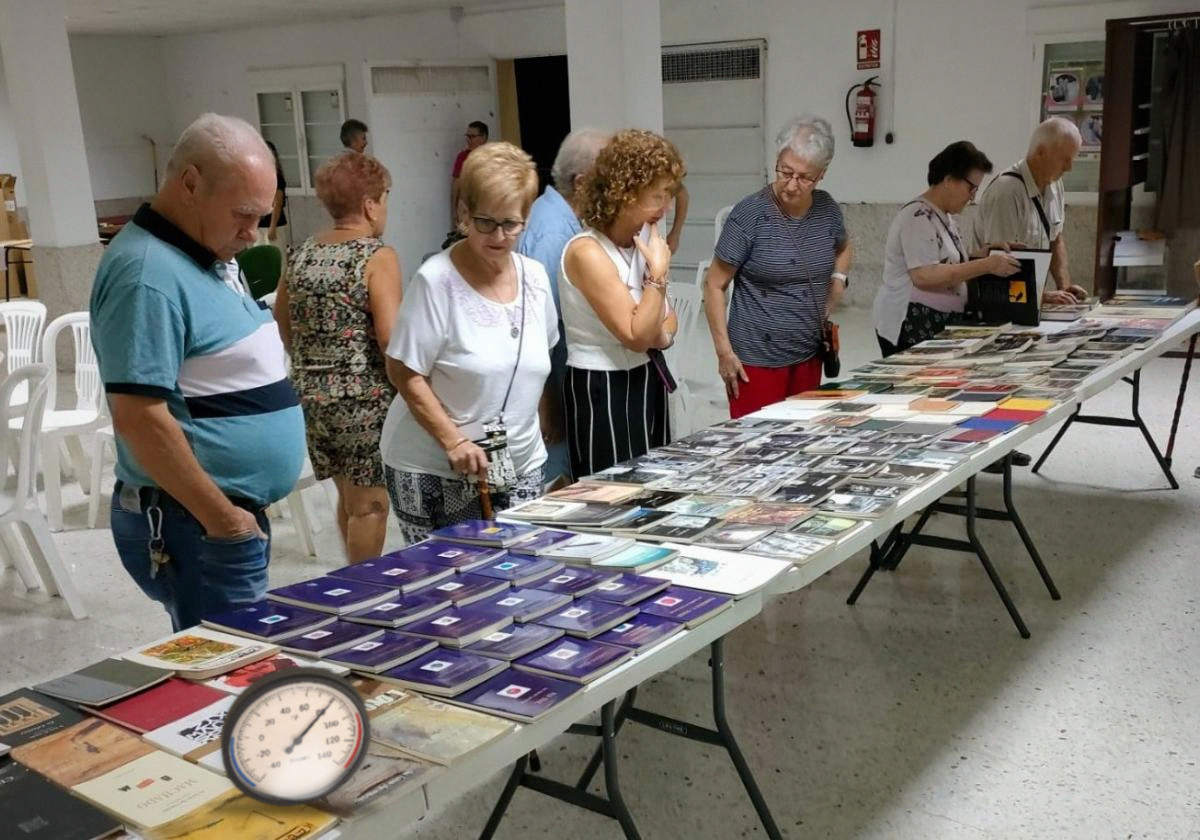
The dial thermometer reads 80 °F
